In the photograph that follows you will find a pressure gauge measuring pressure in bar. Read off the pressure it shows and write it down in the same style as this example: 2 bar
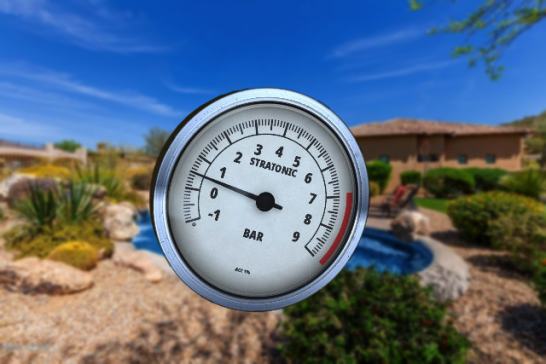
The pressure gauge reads 0.5 bar
